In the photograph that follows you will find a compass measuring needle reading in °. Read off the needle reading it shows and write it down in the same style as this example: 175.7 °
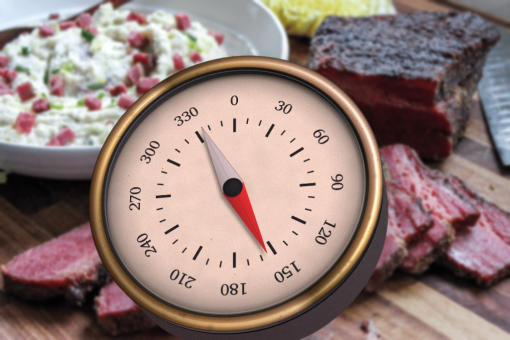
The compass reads 155 °
